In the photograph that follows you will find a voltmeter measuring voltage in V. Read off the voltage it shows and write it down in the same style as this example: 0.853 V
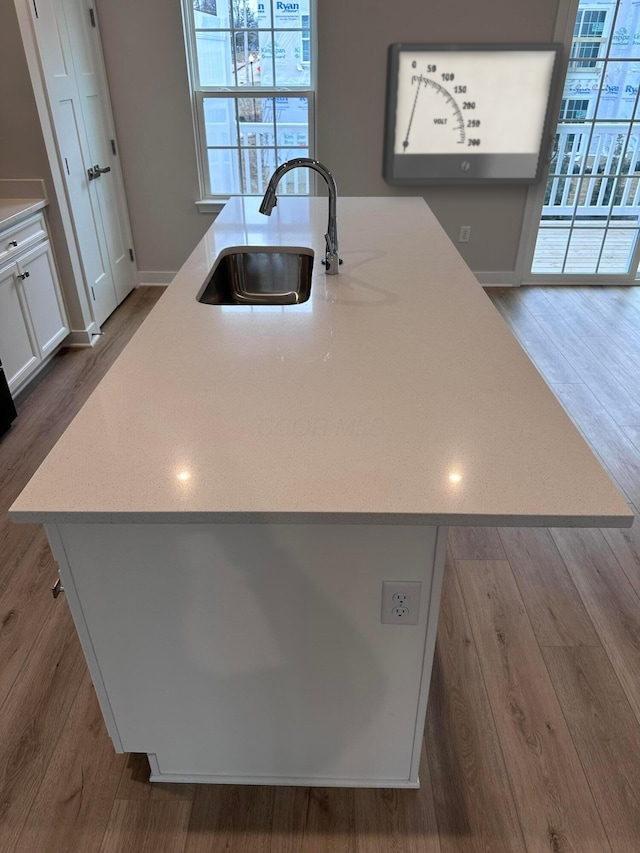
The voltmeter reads 25 V
